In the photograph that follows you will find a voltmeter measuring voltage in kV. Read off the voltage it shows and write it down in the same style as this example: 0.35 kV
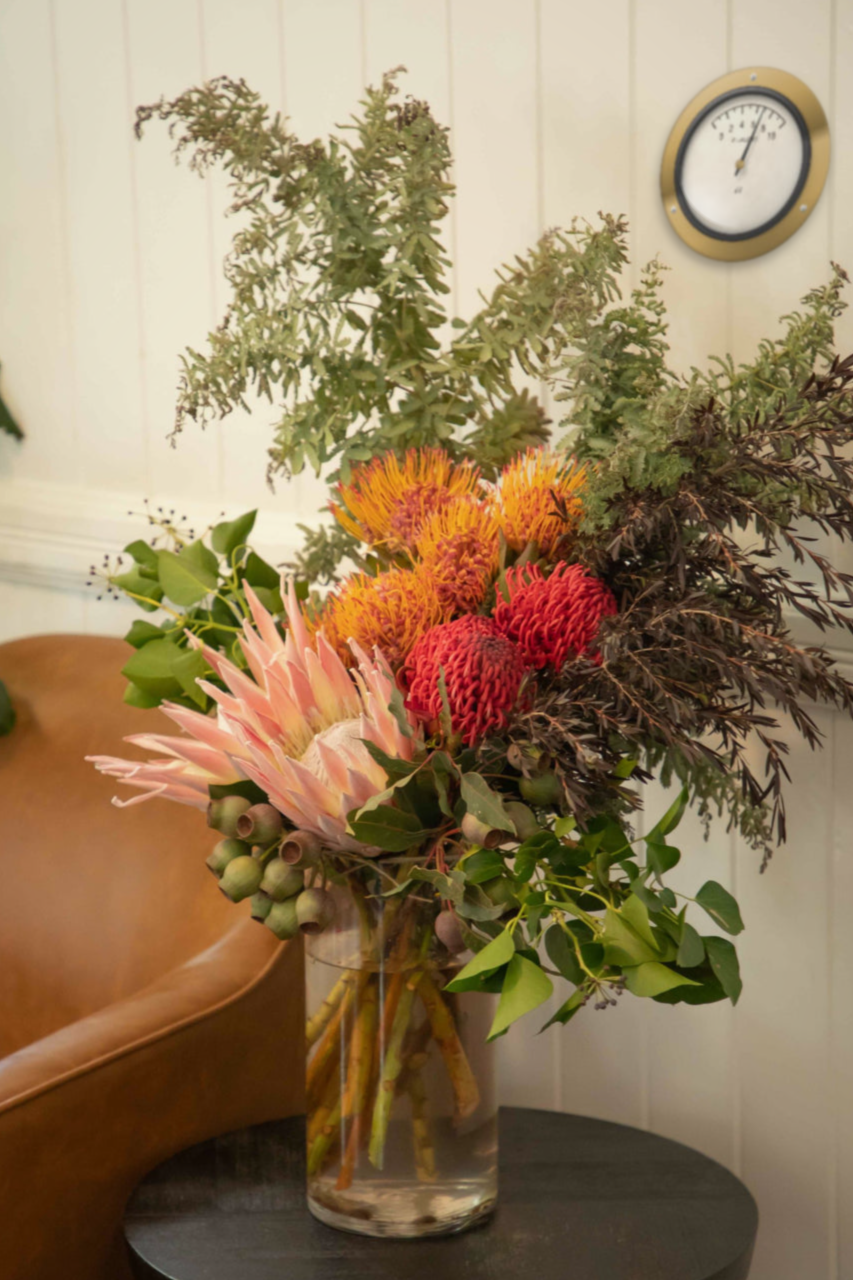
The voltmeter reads 7 kV
